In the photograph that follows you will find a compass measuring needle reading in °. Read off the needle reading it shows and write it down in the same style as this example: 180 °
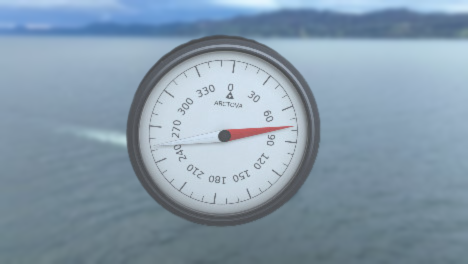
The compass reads 75 °
